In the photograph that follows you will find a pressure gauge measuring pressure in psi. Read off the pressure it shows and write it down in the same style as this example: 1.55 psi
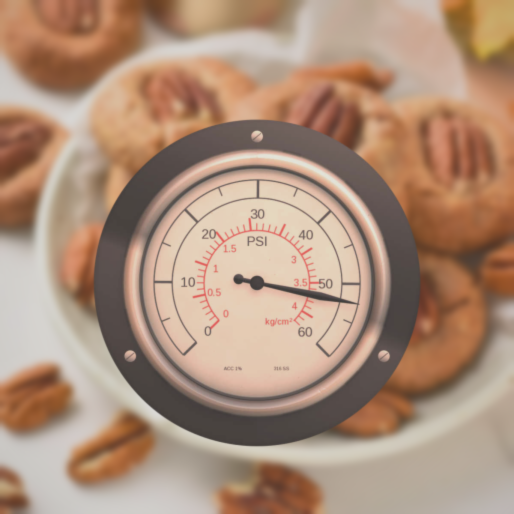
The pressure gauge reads 52.5 psi
